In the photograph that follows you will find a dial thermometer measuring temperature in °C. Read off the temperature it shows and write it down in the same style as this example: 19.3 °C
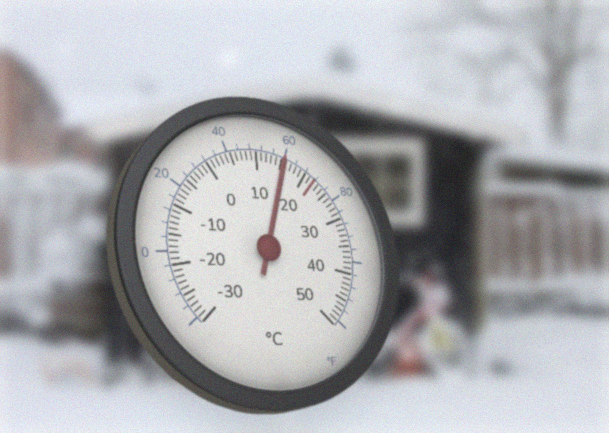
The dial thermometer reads 15 °C
